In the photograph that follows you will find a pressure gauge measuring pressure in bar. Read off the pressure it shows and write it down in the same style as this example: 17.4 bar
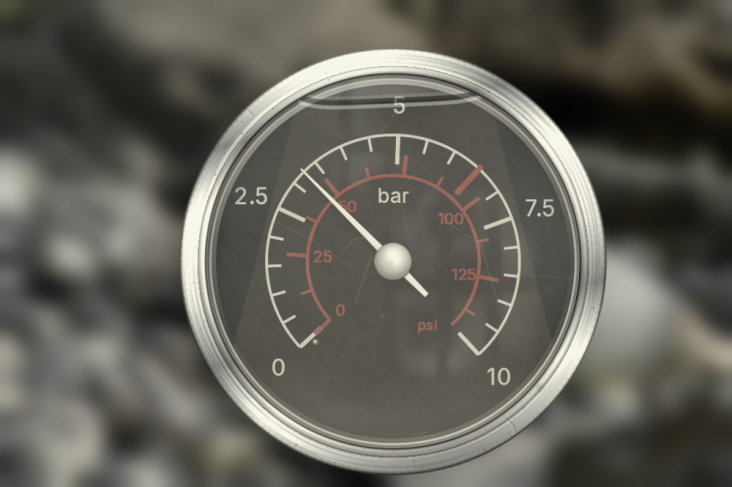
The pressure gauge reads 3.25 bar
